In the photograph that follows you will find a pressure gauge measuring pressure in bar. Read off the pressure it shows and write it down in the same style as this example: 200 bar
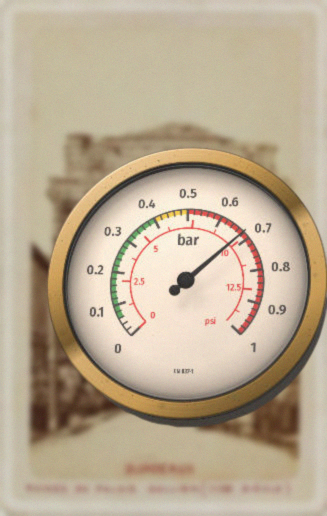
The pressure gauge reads 0.68 bar
